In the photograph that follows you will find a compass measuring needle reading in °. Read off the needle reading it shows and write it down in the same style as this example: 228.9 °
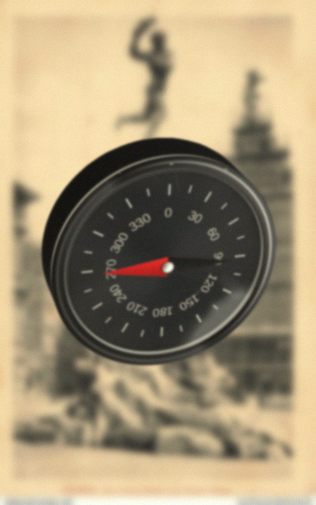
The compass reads 270 °
